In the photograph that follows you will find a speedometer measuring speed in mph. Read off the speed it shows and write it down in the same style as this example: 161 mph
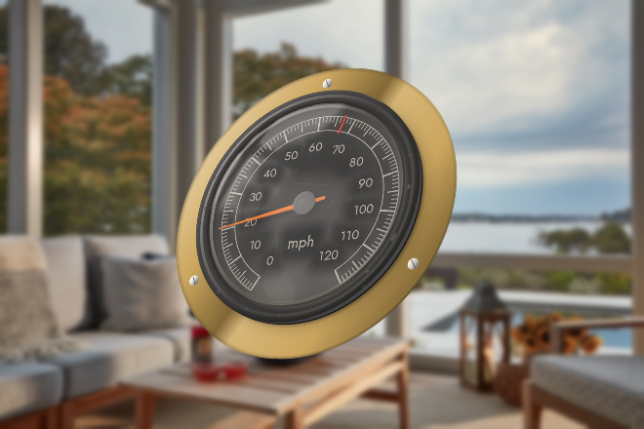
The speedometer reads 20 mph
